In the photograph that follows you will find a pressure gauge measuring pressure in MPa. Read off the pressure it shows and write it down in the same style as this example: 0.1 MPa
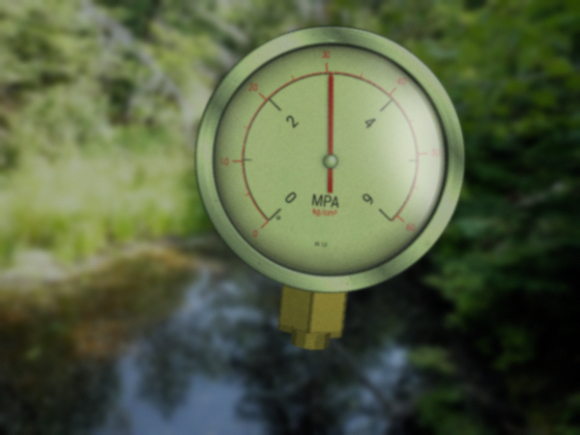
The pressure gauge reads 3 MPa
